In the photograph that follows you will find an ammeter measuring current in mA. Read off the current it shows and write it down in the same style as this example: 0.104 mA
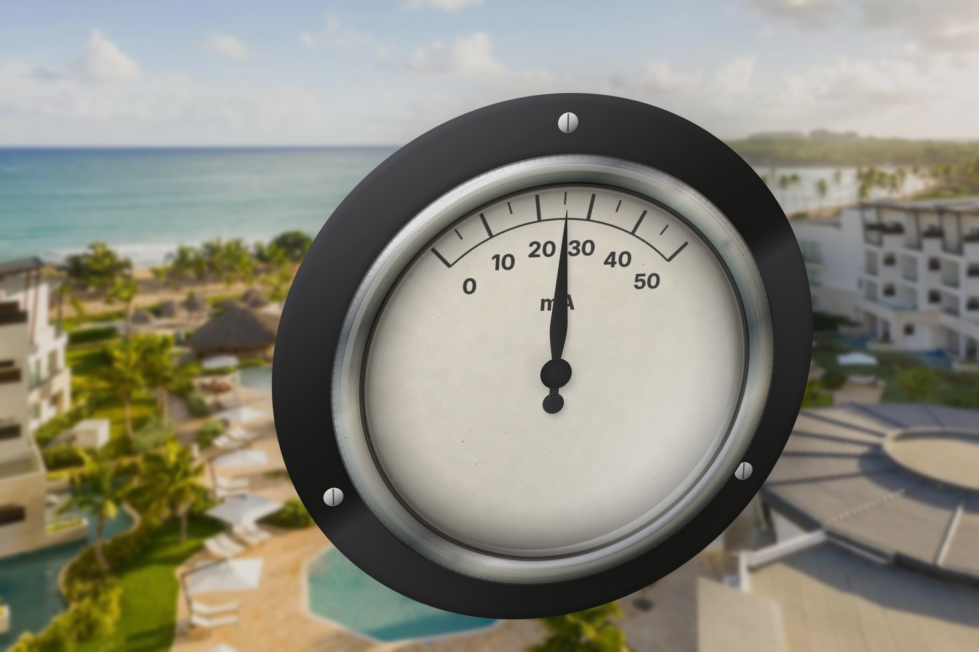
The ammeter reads 25 mA
